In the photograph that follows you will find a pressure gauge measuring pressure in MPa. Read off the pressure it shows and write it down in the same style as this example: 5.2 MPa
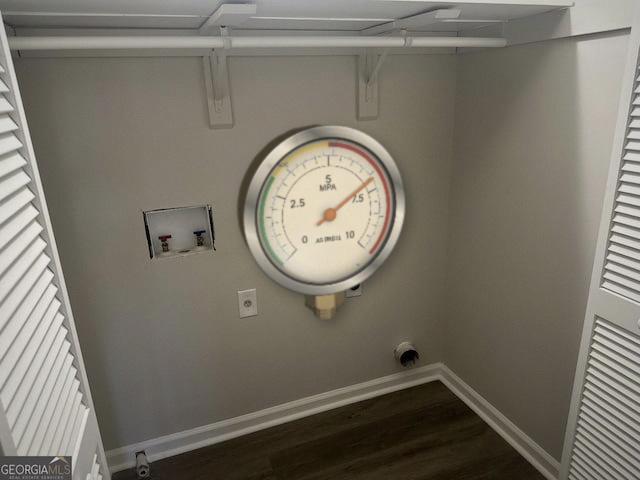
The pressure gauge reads 7 MPa
